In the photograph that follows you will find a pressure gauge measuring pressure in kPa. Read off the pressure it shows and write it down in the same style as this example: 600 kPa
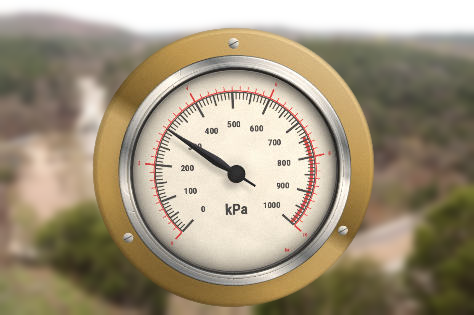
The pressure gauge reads 300 kPa
